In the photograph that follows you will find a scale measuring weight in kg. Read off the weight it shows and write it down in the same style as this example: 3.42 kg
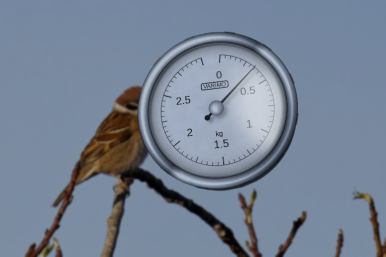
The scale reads 0.35 kg
